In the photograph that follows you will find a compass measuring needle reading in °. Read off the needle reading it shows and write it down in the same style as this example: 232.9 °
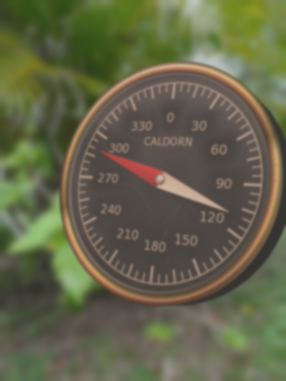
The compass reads 290 °
